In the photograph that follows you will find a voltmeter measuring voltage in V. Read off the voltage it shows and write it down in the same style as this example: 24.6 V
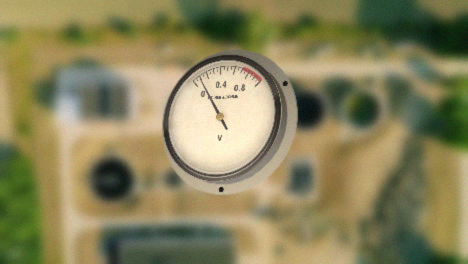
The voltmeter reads 0.1 V
